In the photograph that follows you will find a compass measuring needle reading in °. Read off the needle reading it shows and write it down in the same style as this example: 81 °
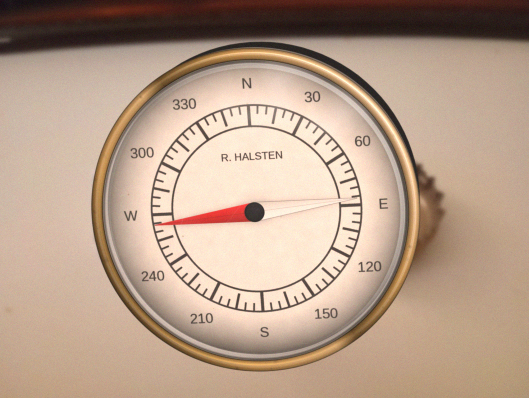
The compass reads 265 °
